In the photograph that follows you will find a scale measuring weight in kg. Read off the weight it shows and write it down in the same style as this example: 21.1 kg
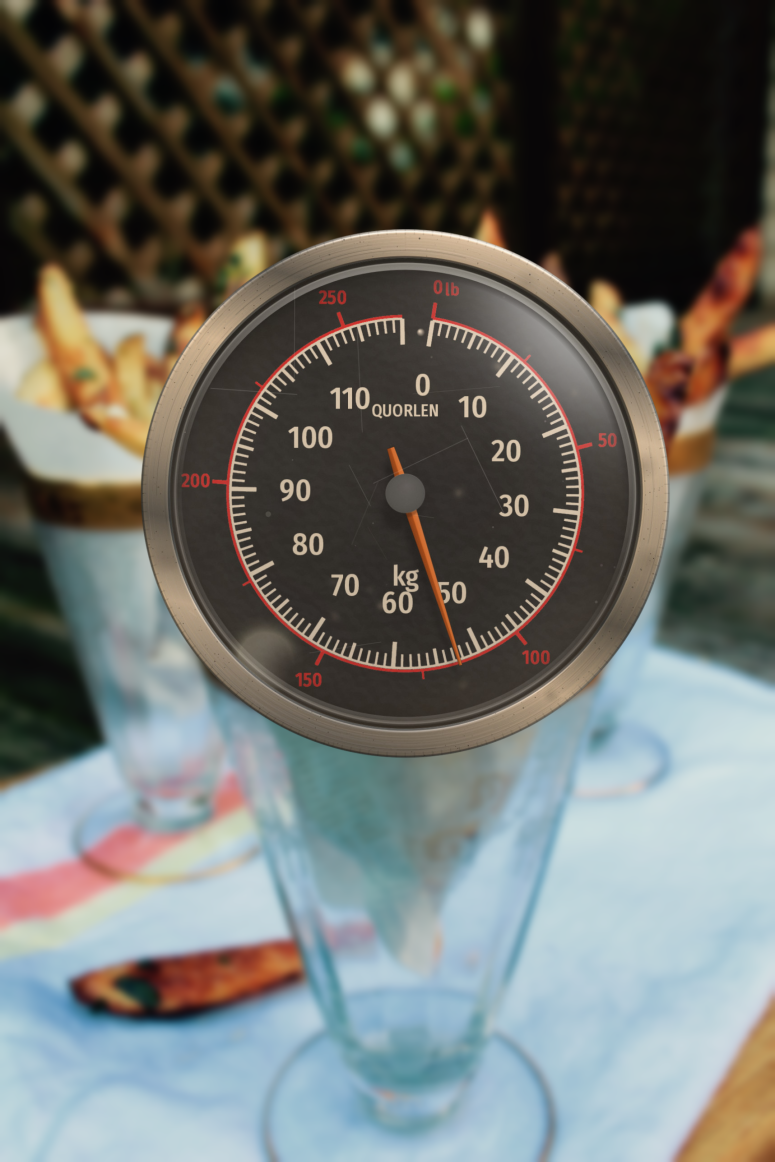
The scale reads 52.5 kg
